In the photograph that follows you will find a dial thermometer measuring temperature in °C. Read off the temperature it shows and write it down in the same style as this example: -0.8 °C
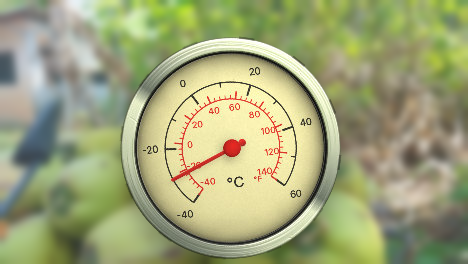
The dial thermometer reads -30 °C
